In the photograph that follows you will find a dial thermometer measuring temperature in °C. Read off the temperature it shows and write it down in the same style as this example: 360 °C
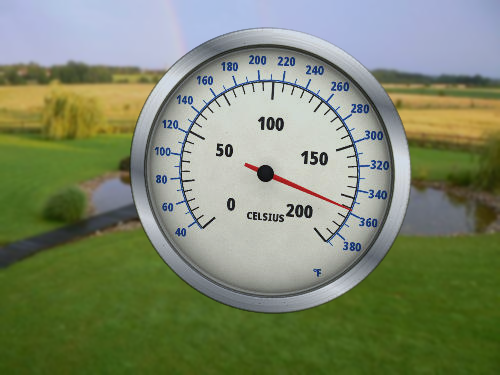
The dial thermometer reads 180 °C
